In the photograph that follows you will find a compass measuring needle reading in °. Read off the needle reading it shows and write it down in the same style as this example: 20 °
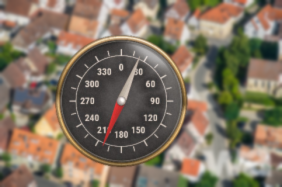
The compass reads 202.5 °
